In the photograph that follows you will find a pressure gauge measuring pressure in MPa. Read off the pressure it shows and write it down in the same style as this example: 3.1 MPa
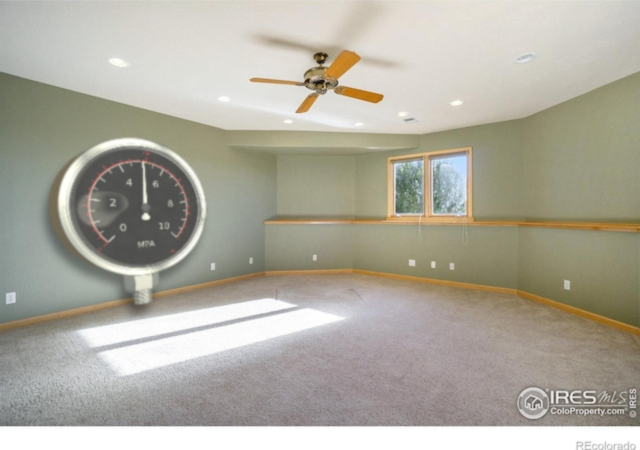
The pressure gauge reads 5 MPa
